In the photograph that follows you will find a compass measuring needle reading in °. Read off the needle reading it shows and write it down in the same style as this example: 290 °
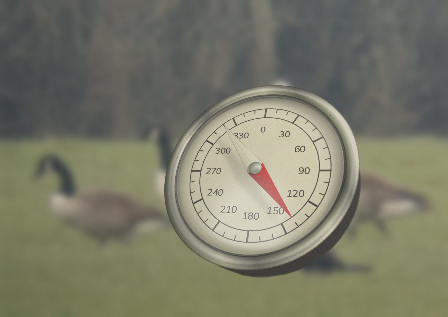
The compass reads 140 °
